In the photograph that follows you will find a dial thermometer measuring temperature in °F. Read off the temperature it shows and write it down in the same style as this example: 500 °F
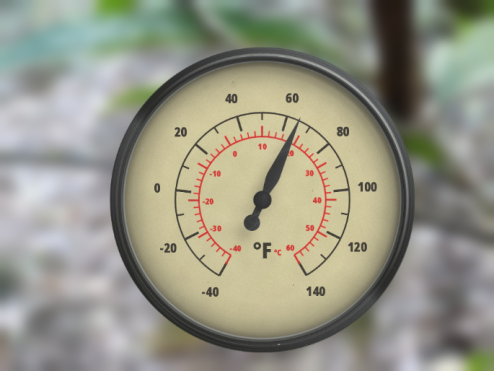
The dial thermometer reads 65 °F
